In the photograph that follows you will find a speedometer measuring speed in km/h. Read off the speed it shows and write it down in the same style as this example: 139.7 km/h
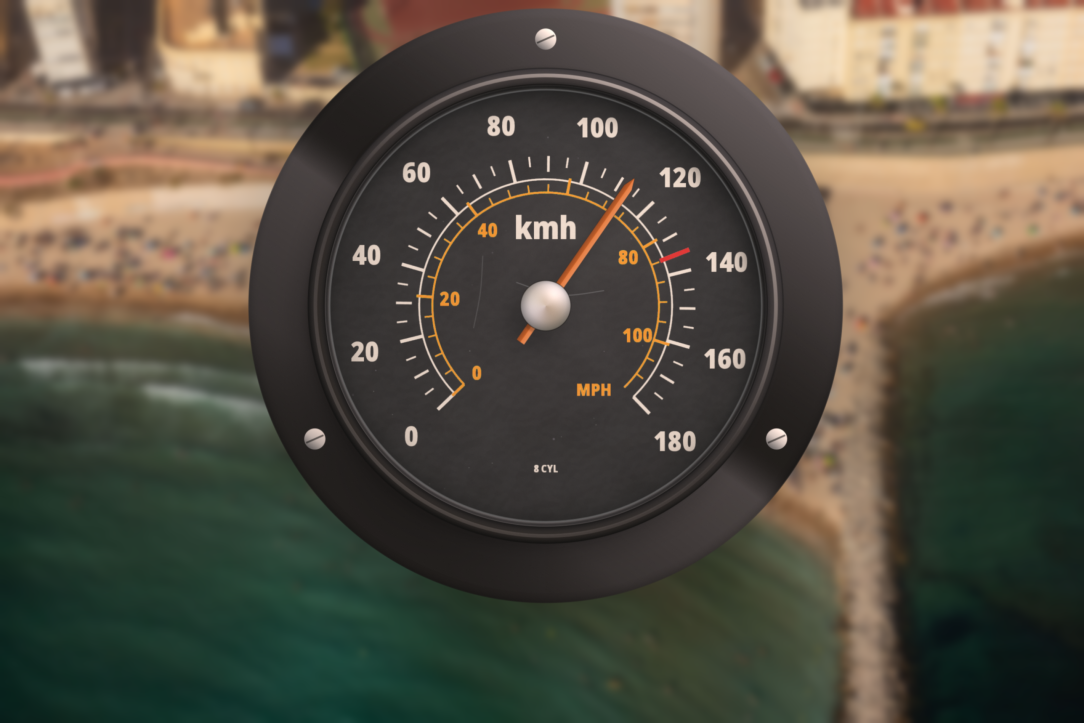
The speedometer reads 112.5 km/h
